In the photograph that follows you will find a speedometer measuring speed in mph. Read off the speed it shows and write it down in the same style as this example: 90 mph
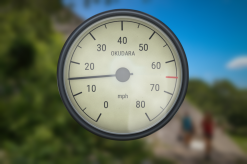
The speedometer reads 15 mph
